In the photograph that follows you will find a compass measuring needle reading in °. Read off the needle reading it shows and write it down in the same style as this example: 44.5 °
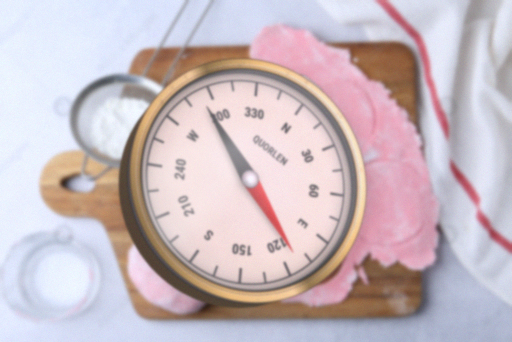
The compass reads 112.5 °
